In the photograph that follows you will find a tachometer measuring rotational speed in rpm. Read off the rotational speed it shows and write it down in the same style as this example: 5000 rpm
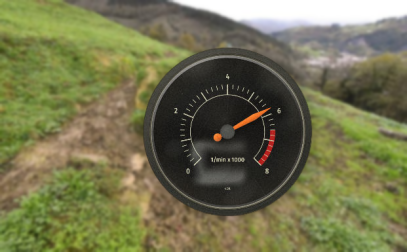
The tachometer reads 5800 rpm
